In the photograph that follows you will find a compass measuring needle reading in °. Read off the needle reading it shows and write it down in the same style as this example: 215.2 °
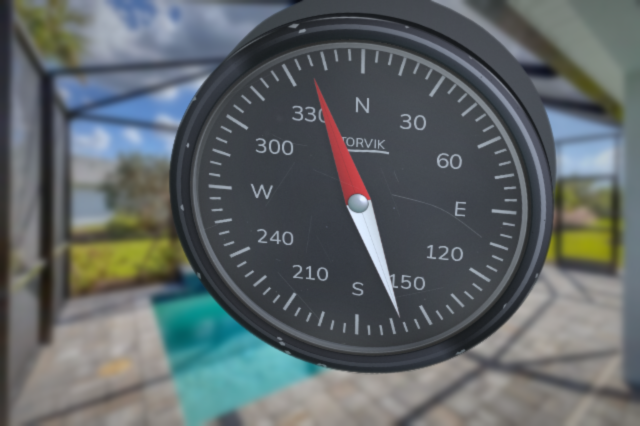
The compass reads 340 °
